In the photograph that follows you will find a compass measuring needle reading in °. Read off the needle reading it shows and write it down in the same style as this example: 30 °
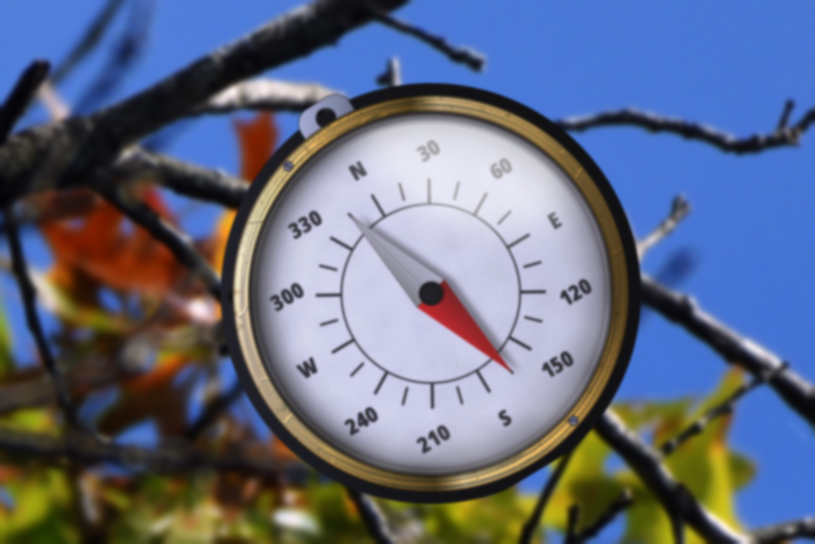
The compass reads 165 °
